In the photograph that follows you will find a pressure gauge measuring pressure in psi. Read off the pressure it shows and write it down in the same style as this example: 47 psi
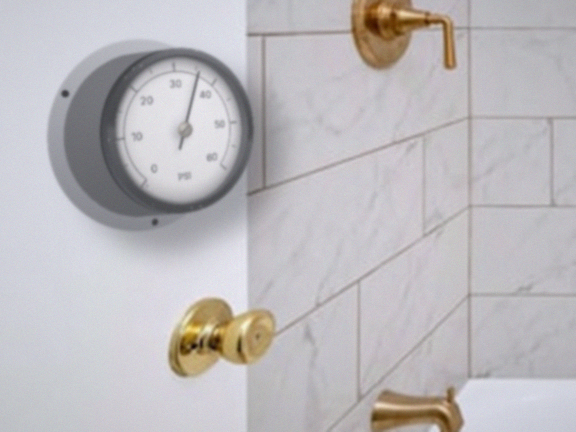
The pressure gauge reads 35 psi
